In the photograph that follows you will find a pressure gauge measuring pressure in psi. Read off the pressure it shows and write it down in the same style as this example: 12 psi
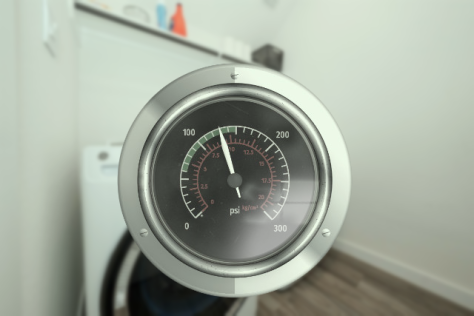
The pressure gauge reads 130 psi
